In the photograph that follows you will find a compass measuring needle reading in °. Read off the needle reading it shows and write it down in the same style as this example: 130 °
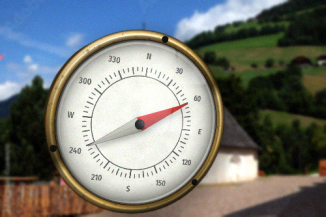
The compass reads 60 °
